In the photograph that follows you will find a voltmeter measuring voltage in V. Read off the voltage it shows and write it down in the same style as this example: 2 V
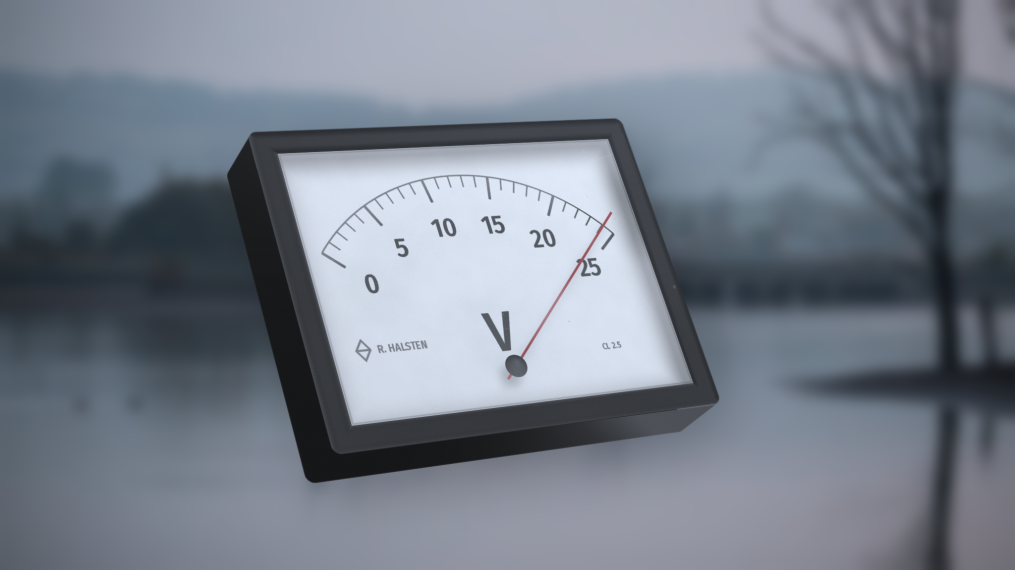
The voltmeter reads 24 V
